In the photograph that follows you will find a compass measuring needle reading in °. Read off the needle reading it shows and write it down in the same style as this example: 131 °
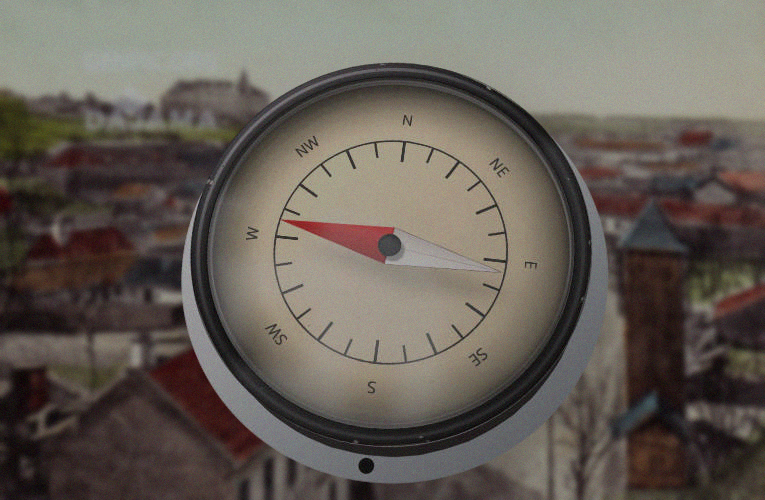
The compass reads 277.5 °
